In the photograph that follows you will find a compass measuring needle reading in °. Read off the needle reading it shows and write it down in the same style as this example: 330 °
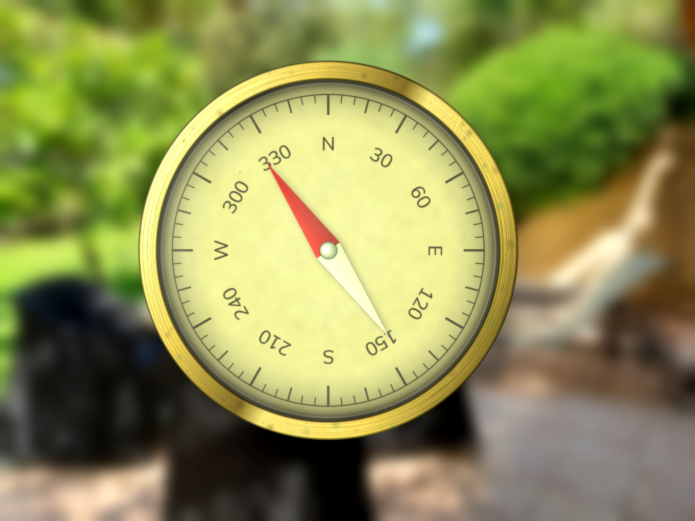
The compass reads 325 °
